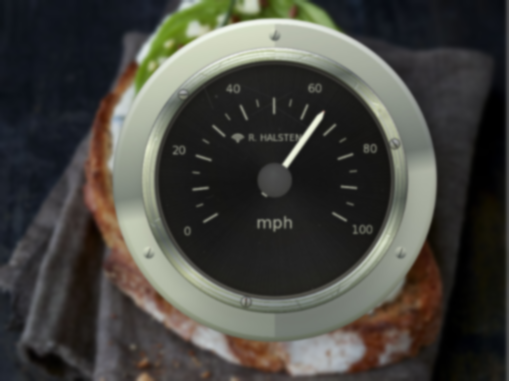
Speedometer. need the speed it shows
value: 65 mph
